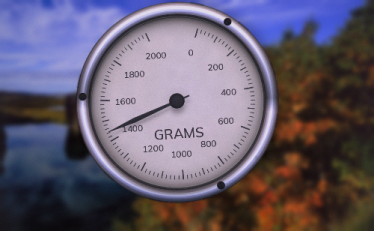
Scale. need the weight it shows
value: 1440 g
